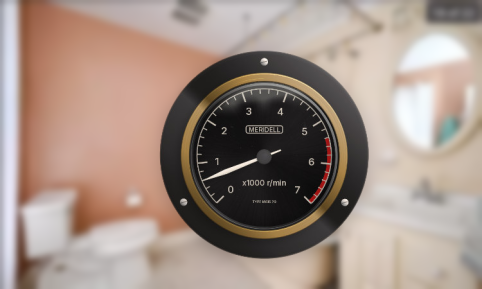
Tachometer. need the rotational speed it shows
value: 600 rpm
